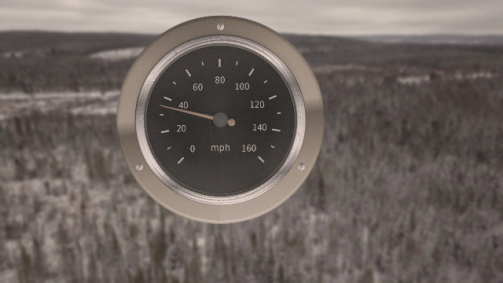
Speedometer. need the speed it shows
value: 35 mph
